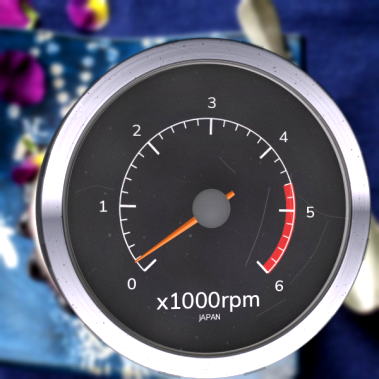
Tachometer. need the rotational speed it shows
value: 200 rpm
